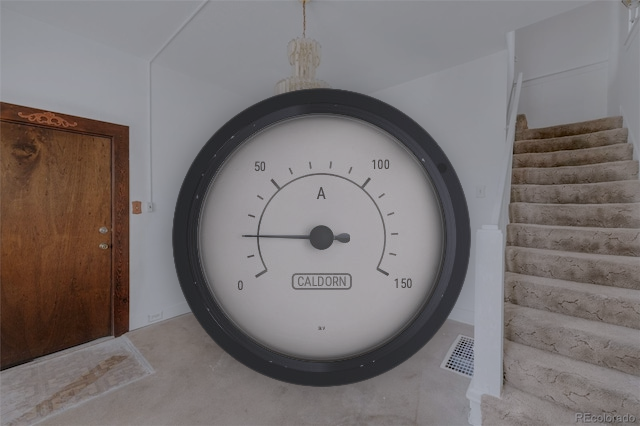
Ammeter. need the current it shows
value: 20 A
